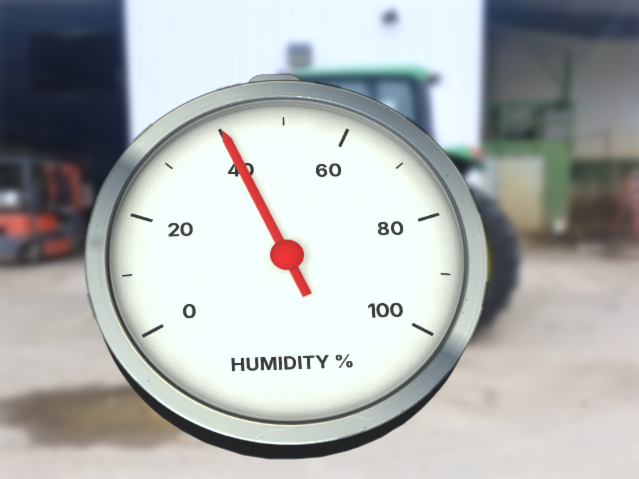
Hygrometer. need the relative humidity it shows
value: 40 %
